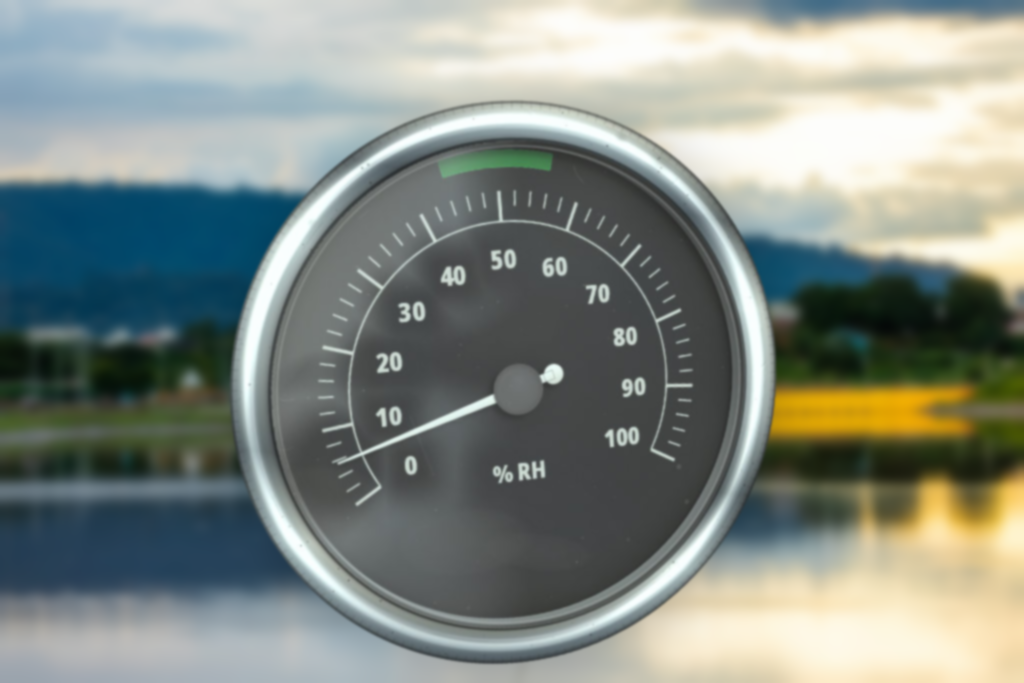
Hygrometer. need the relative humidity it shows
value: 6 %
